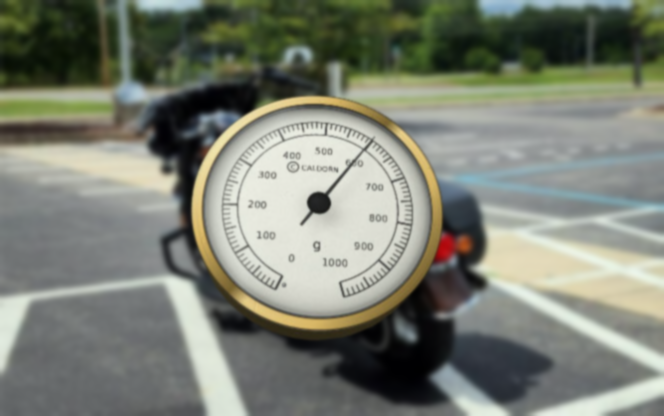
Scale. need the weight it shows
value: 600 g
